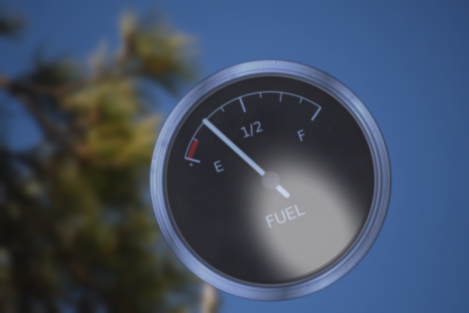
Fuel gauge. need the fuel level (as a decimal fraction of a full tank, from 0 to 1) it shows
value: 0.25
